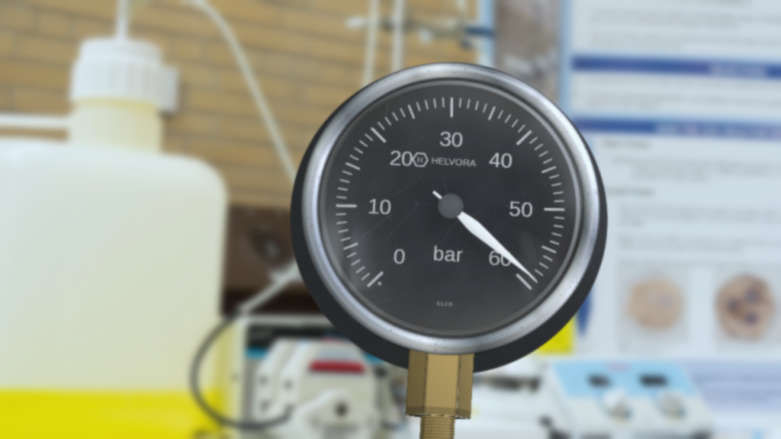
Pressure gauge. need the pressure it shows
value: 59 bar
